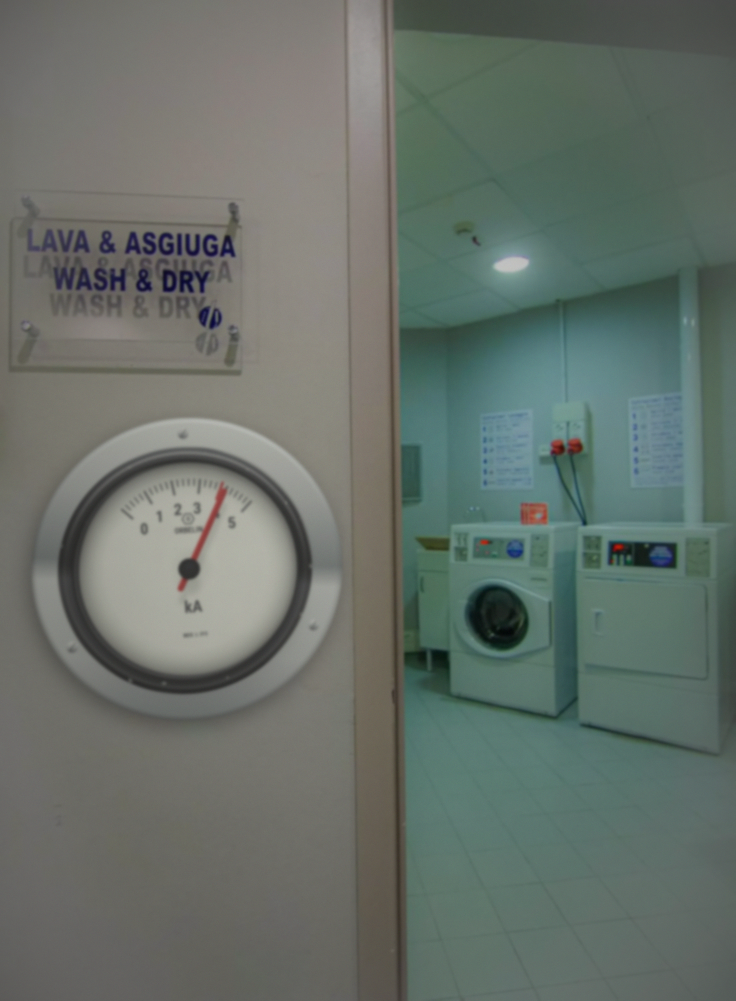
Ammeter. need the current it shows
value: 4 kA
